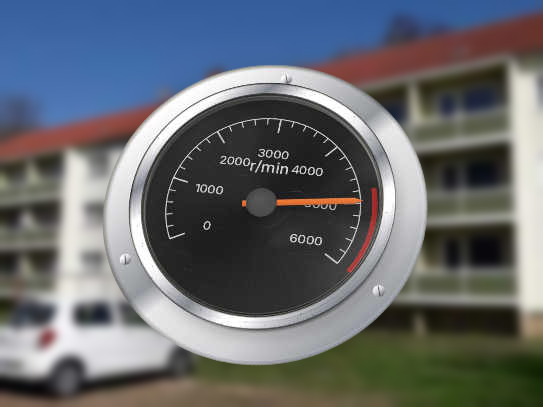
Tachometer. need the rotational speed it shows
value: 5000 rpm
